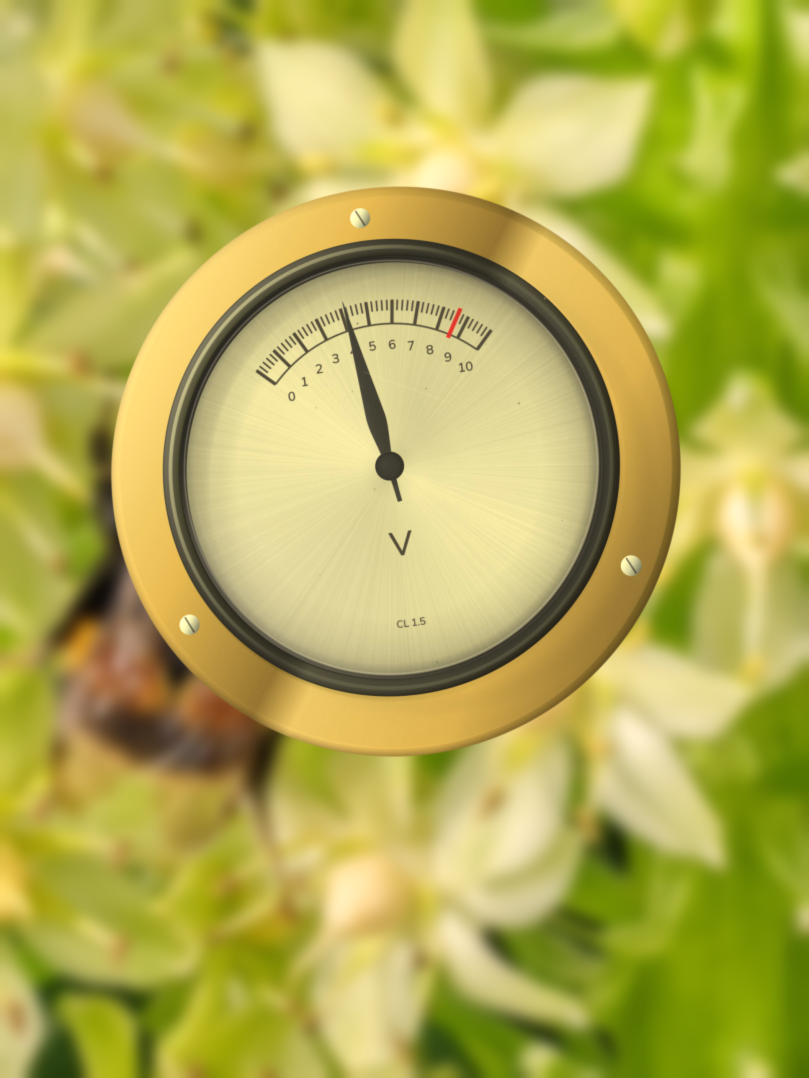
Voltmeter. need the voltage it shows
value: 4.2 V
